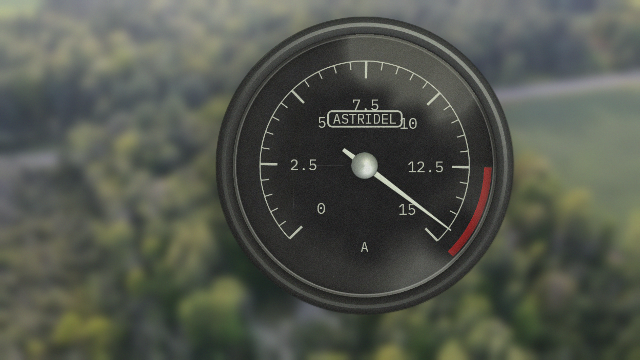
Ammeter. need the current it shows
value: 14.5 A
